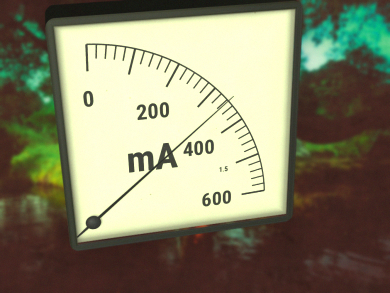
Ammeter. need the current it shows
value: 340 mA
